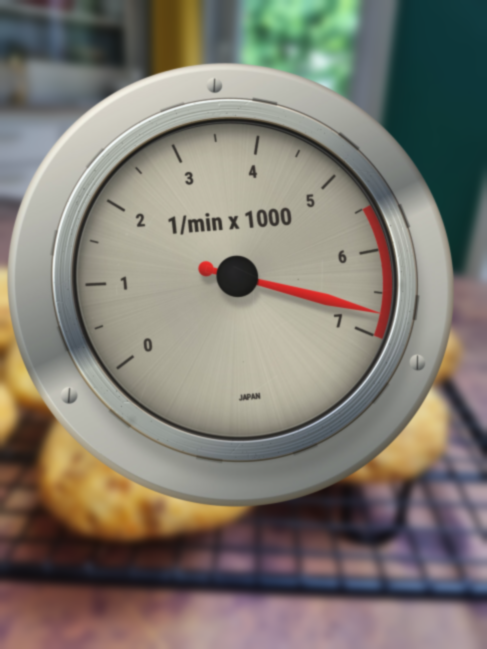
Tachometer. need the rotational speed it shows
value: 6750 rpm
